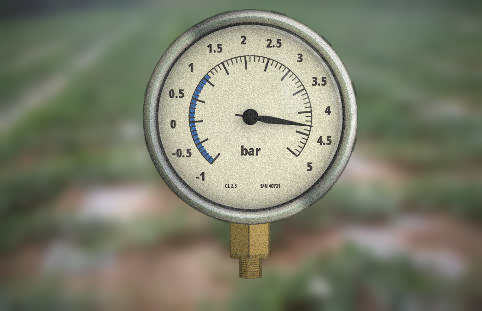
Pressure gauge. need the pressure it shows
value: 4.3 bar
